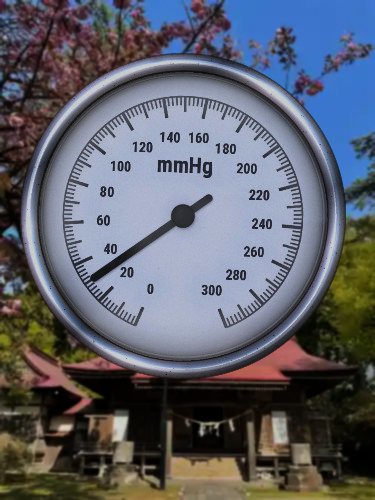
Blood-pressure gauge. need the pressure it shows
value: 30 mmHg
